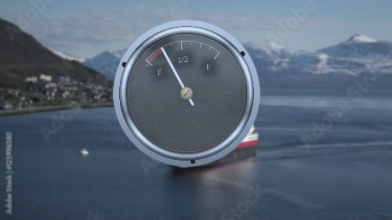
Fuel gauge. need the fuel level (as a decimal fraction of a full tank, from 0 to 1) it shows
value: 0.25
